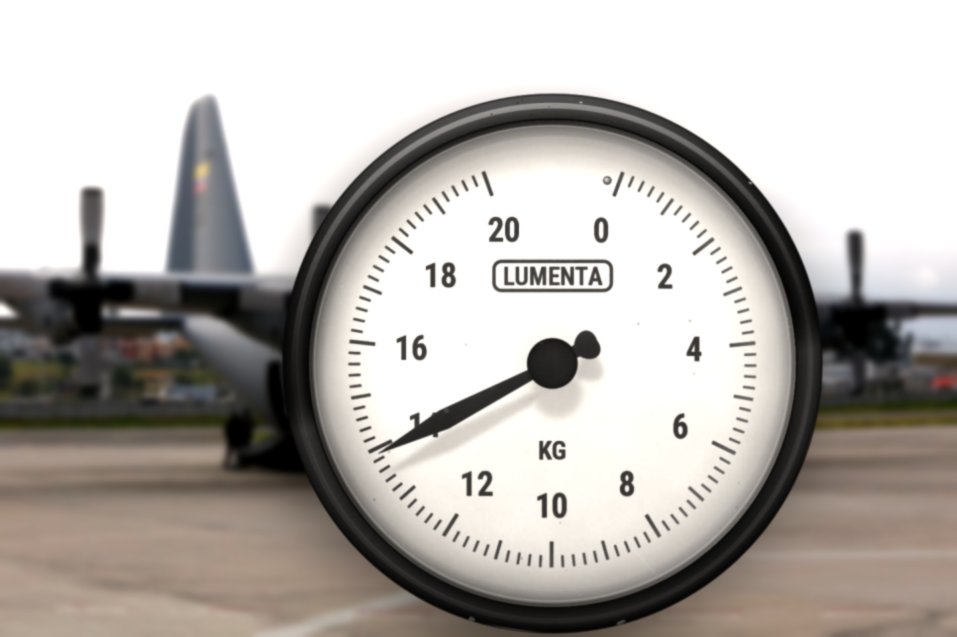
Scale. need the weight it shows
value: 13.9 kg
